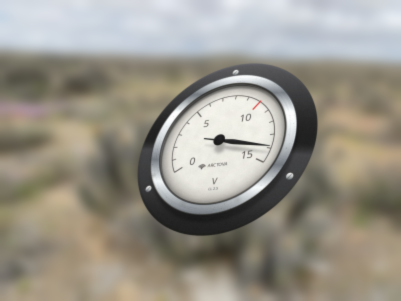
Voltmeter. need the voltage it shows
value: 14 V
